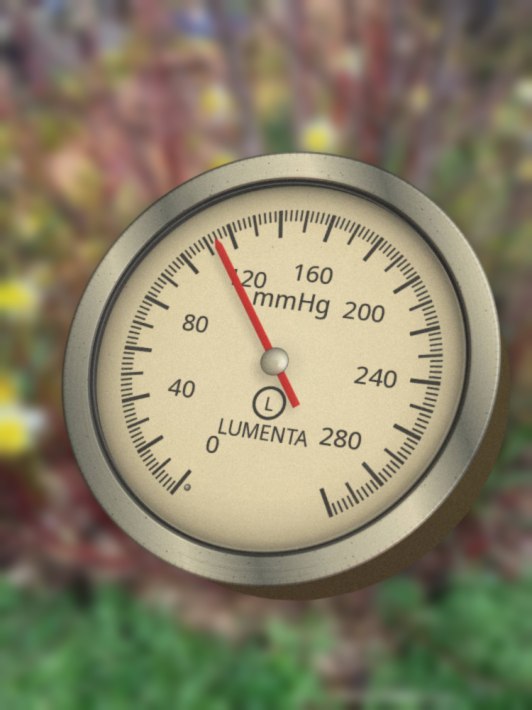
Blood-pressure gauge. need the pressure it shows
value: 114 mmHg
